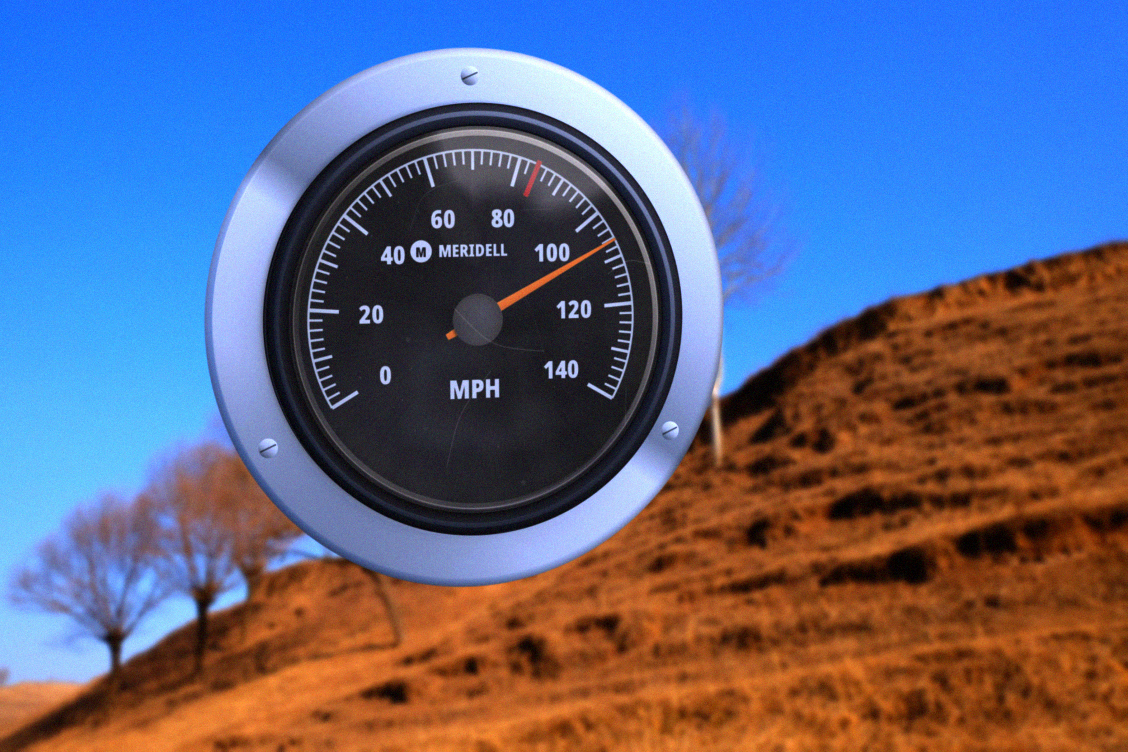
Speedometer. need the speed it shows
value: 106 mph
